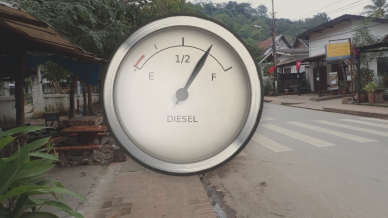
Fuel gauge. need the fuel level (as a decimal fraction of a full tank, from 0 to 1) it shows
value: 0.75
